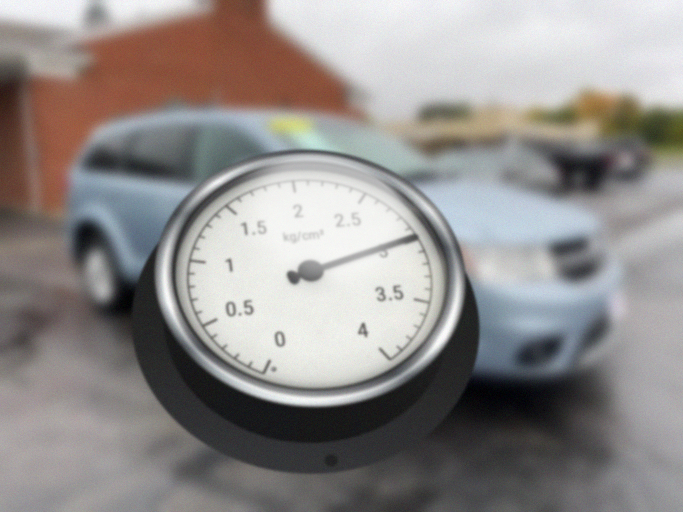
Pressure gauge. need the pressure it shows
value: 3 kg/cm²
